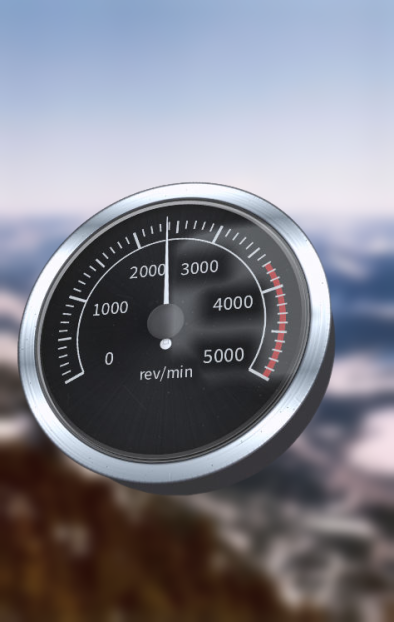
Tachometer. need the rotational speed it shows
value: 2400 rpm
